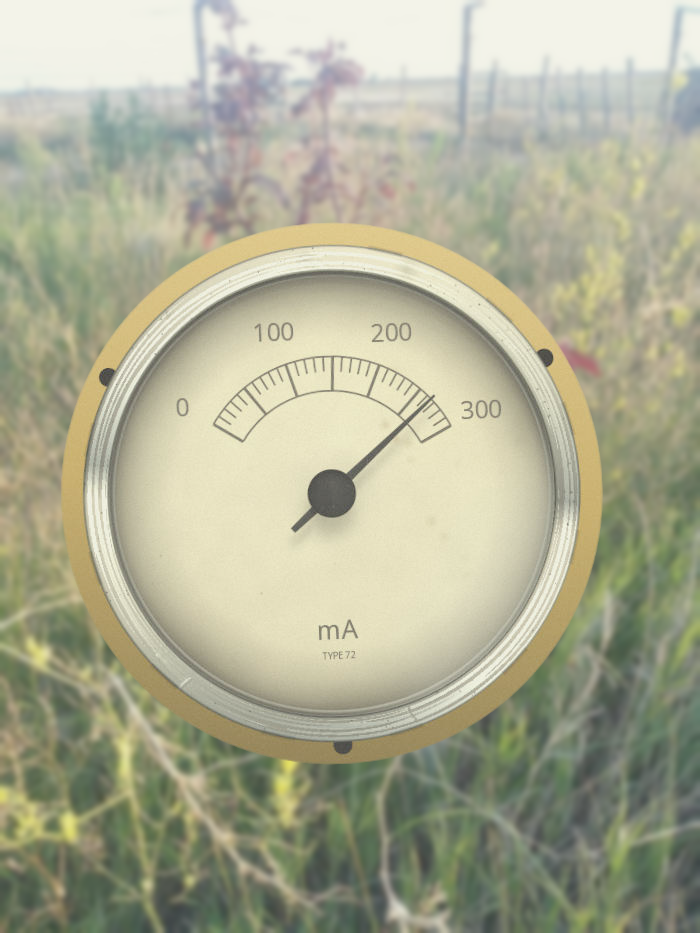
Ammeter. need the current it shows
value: 265 mA
